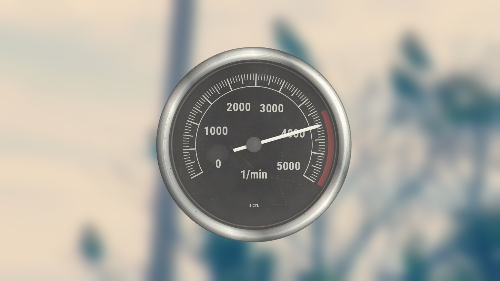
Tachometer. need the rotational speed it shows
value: 4000 rpm
